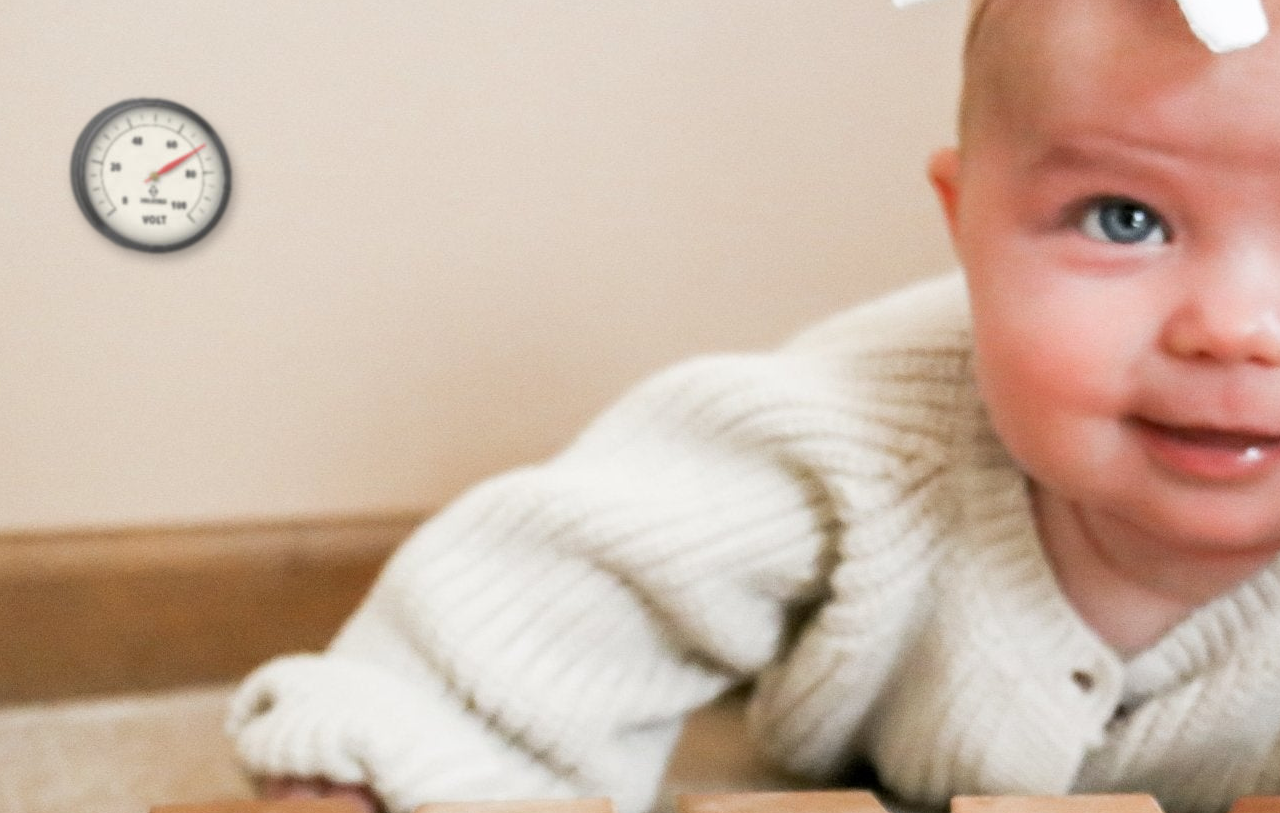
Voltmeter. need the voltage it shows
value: 70 V
